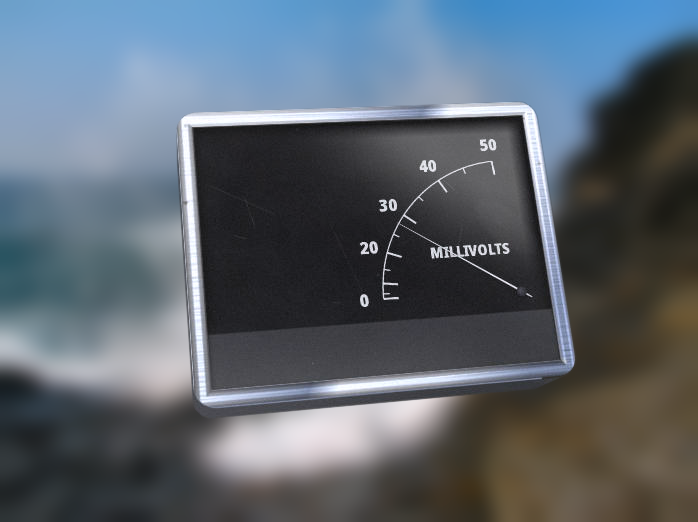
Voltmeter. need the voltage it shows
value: 27.5 mV
